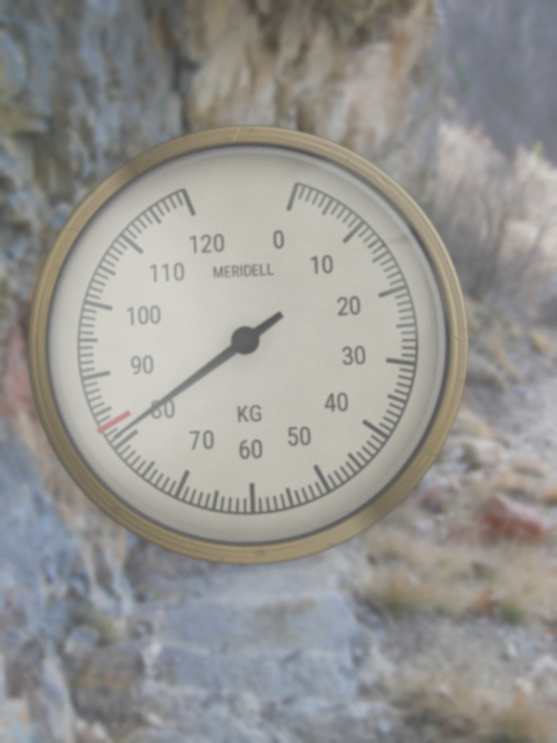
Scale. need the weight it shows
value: 81 kg
